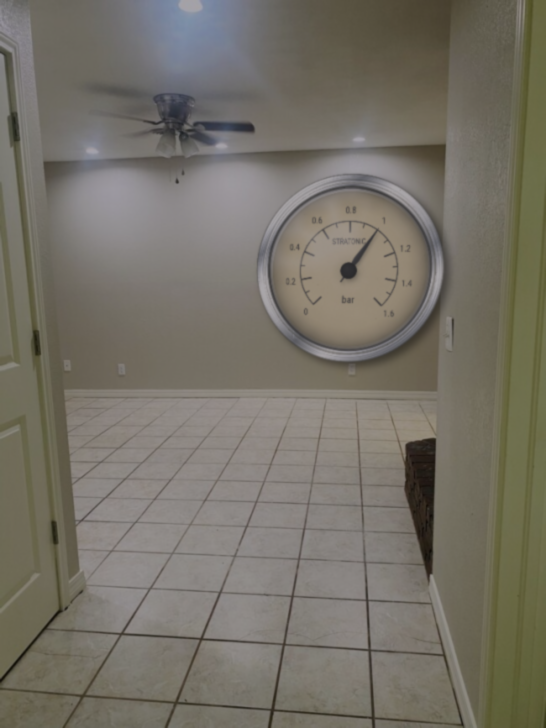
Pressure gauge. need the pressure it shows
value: 1 bar
